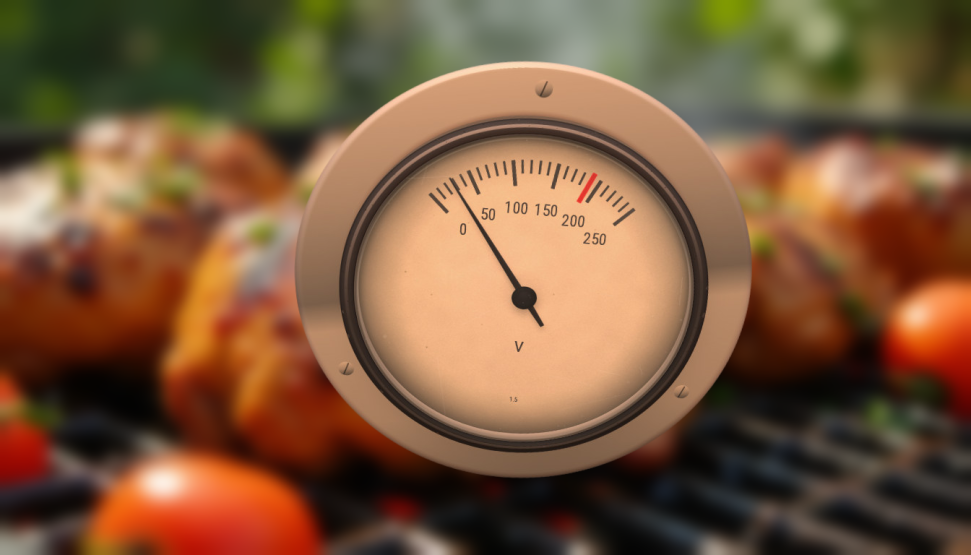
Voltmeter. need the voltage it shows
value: 30 V
